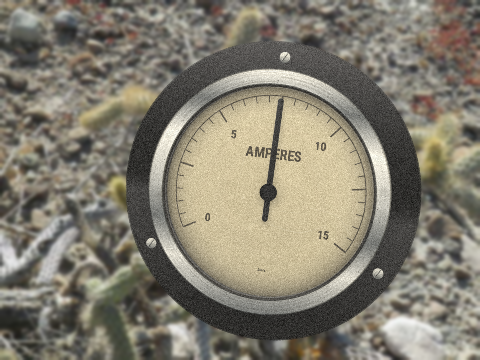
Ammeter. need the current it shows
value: 7.5 A
